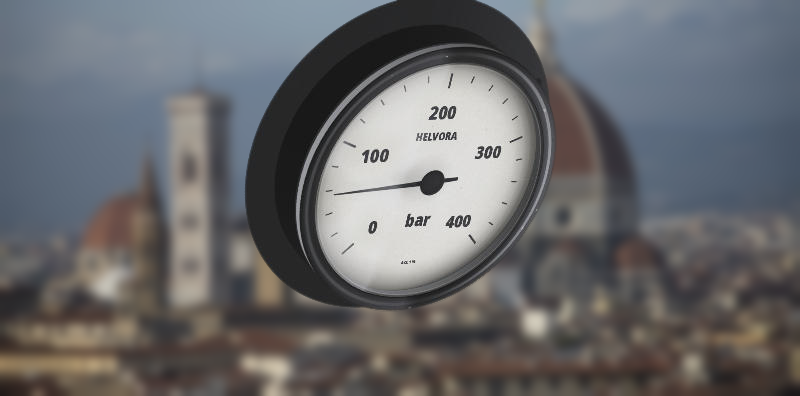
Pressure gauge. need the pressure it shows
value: 60 bar
